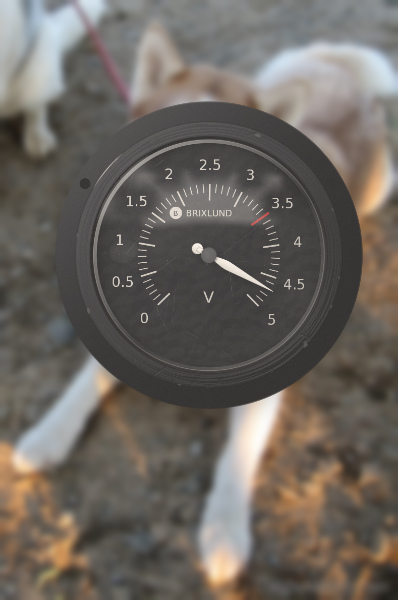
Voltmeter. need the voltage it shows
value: 4.7 V
